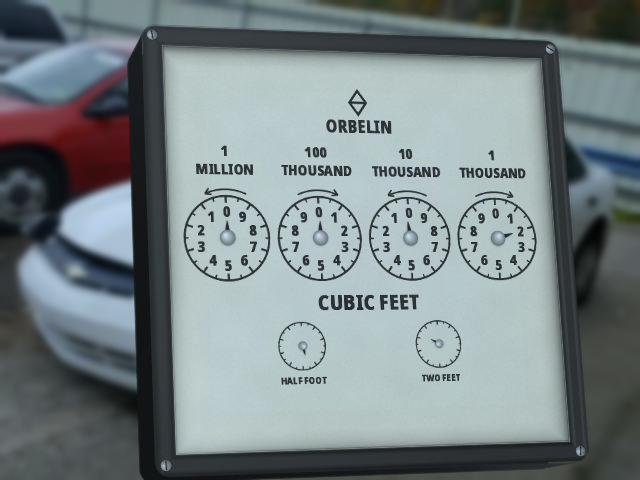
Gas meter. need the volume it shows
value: 200 ft³
